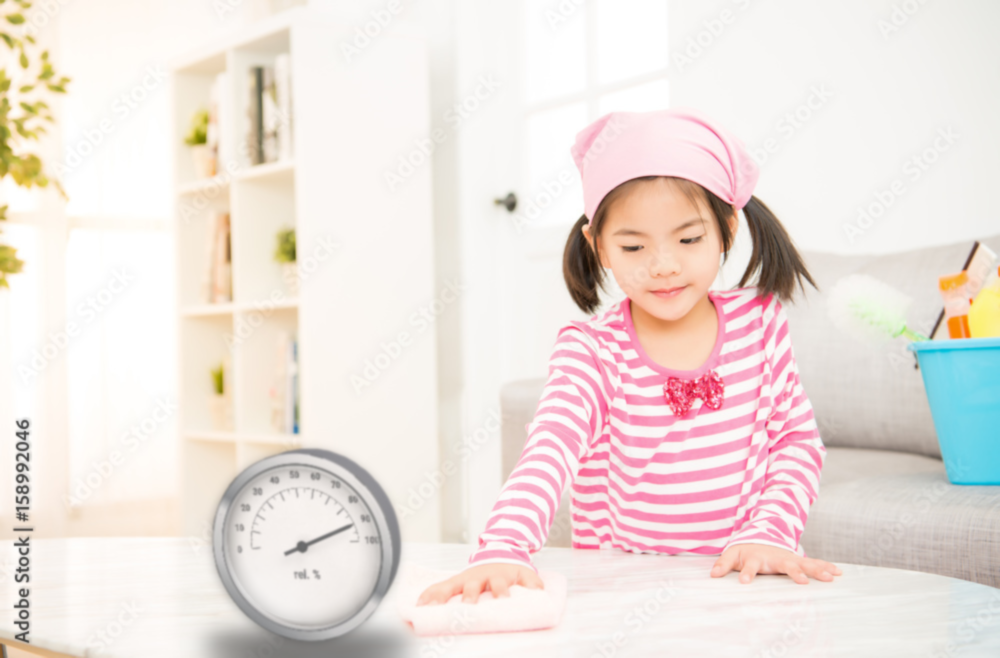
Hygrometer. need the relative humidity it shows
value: 90 %
